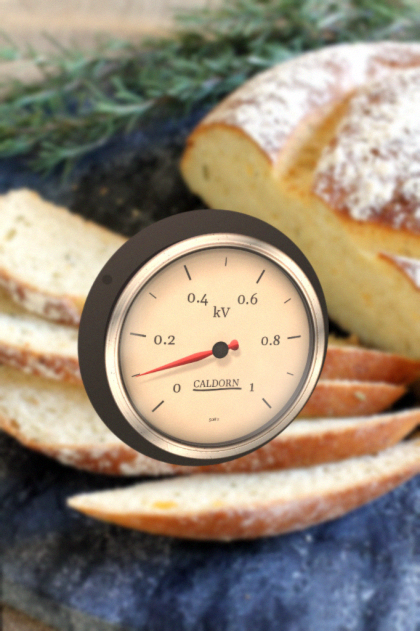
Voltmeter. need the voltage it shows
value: 0.1 kV
